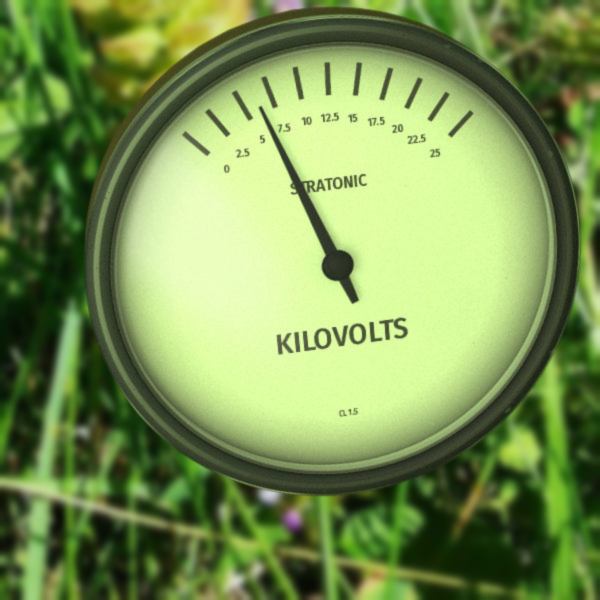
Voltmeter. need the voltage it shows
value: 6.25 kV
